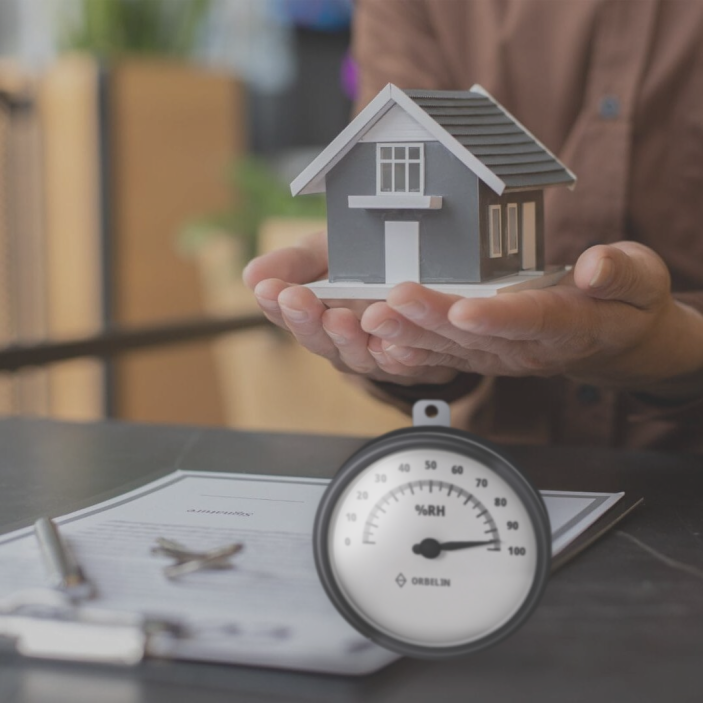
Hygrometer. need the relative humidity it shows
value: 95 %
